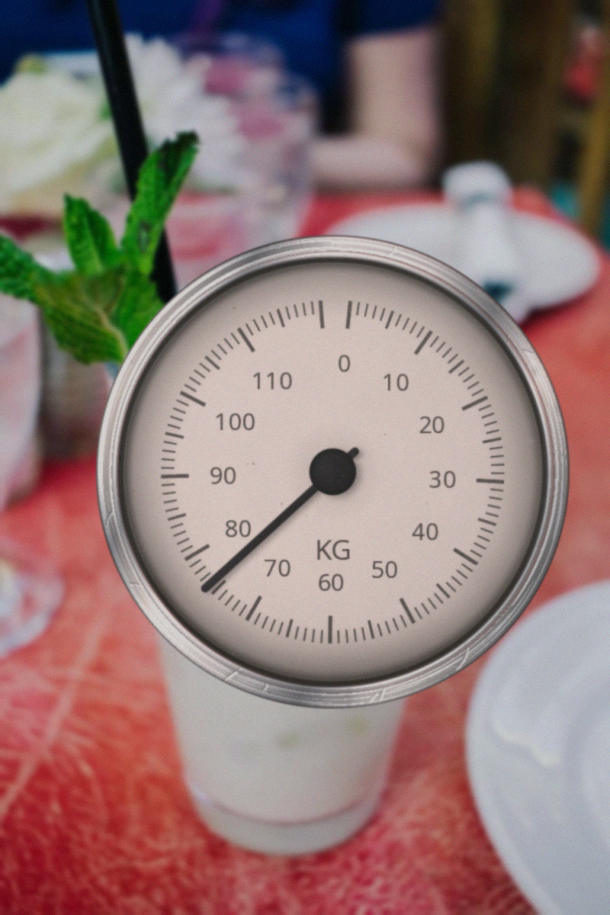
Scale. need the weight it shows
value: 76 kg
